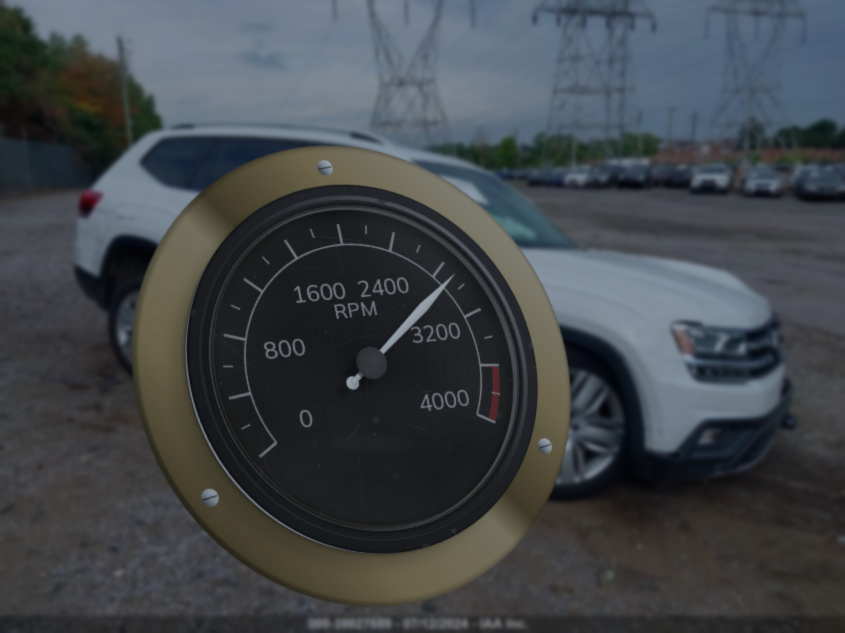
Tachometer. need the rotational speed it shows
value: 2900 rpm
